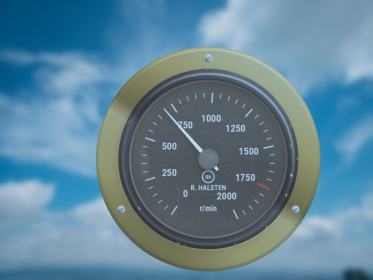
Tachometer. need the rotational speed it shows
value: 700 rpm
